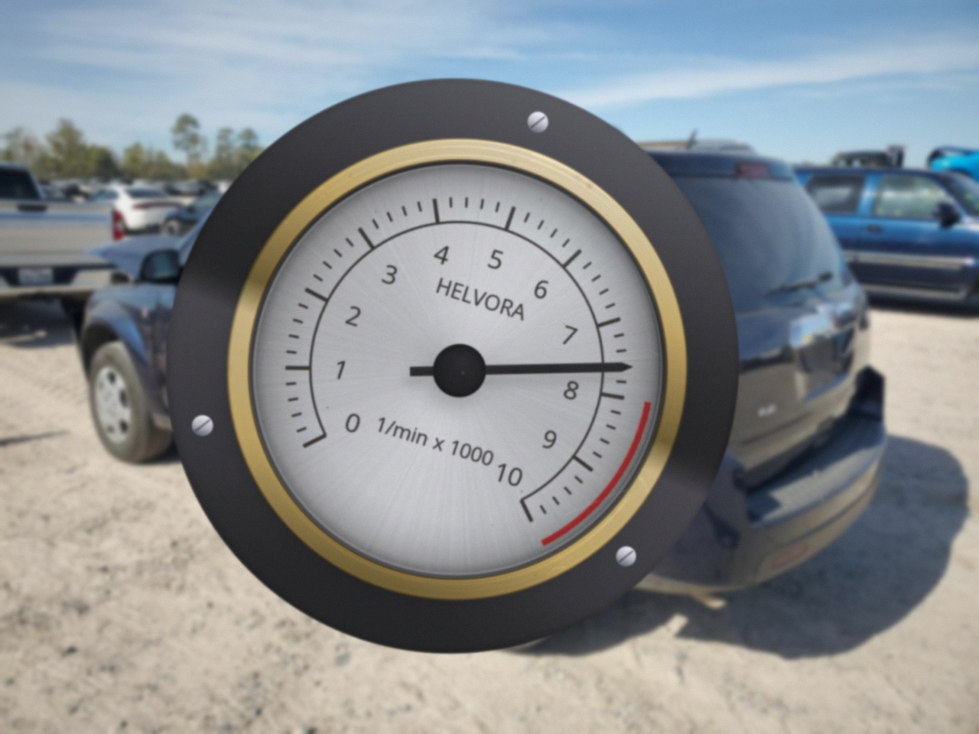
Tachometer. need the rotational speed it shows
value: 7600 rpm
